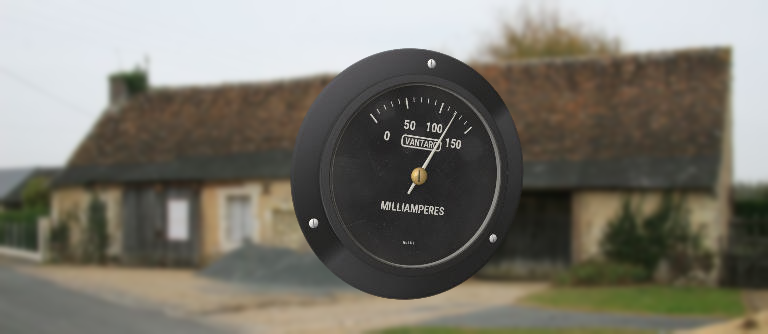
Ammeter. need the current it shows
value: 120 mA
